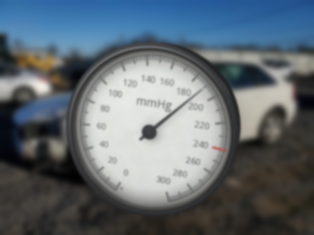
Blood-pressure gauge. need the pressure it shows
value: 190 mmHg
